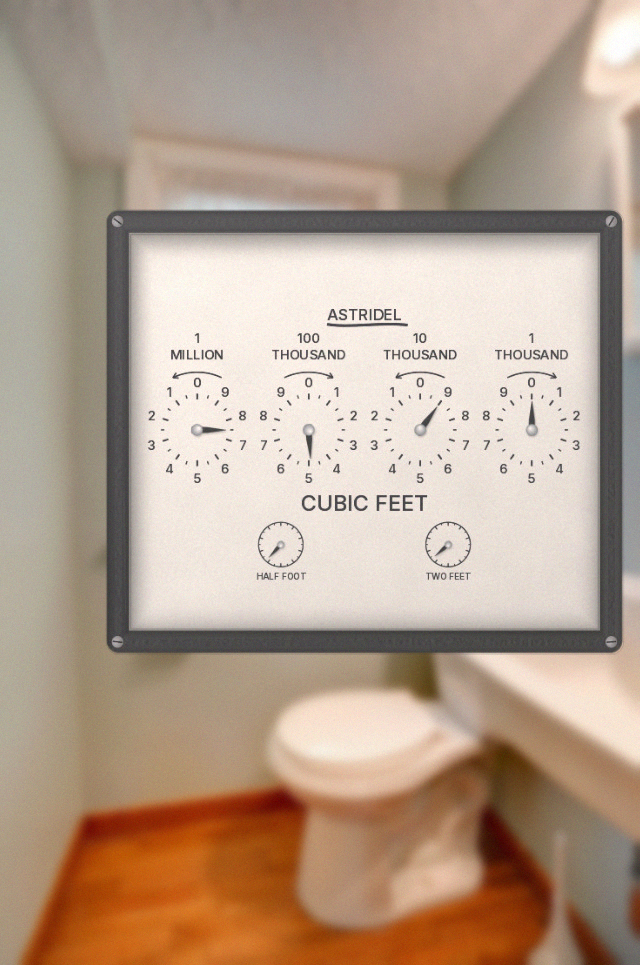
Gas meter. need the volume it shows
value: 749000 ft³
